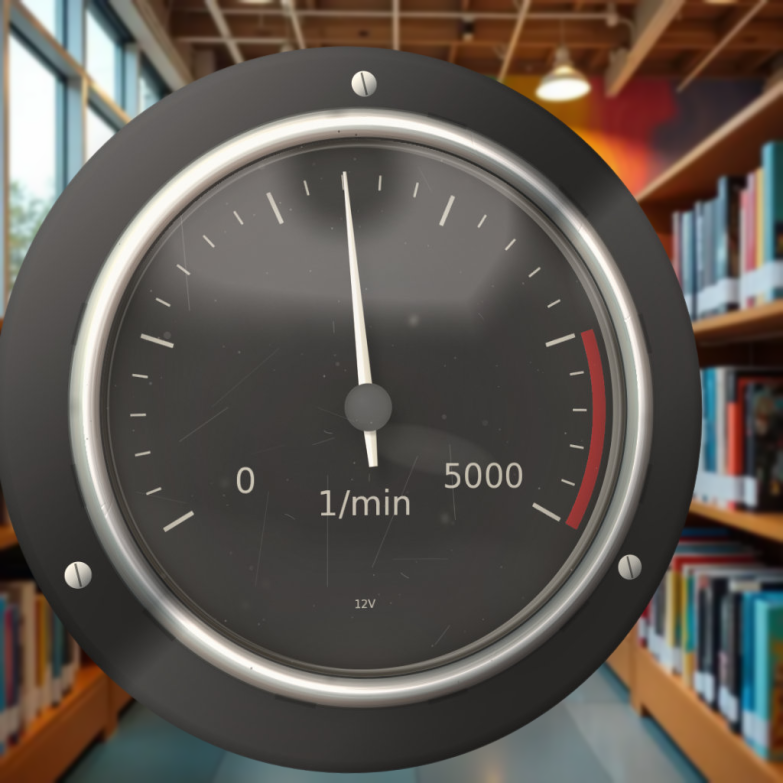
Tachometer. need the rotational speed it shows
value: 2400 rpm
